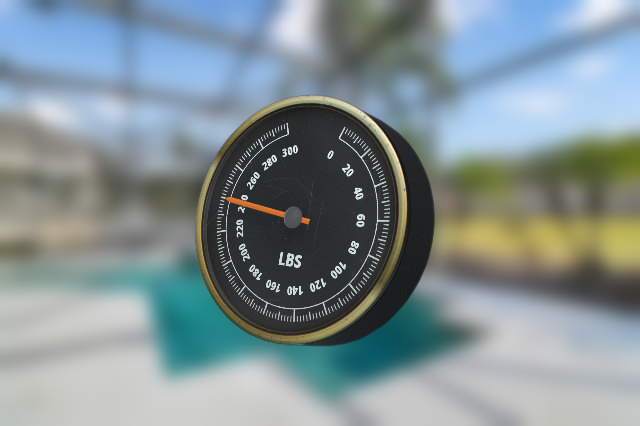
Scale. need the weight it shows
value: 240 lb
